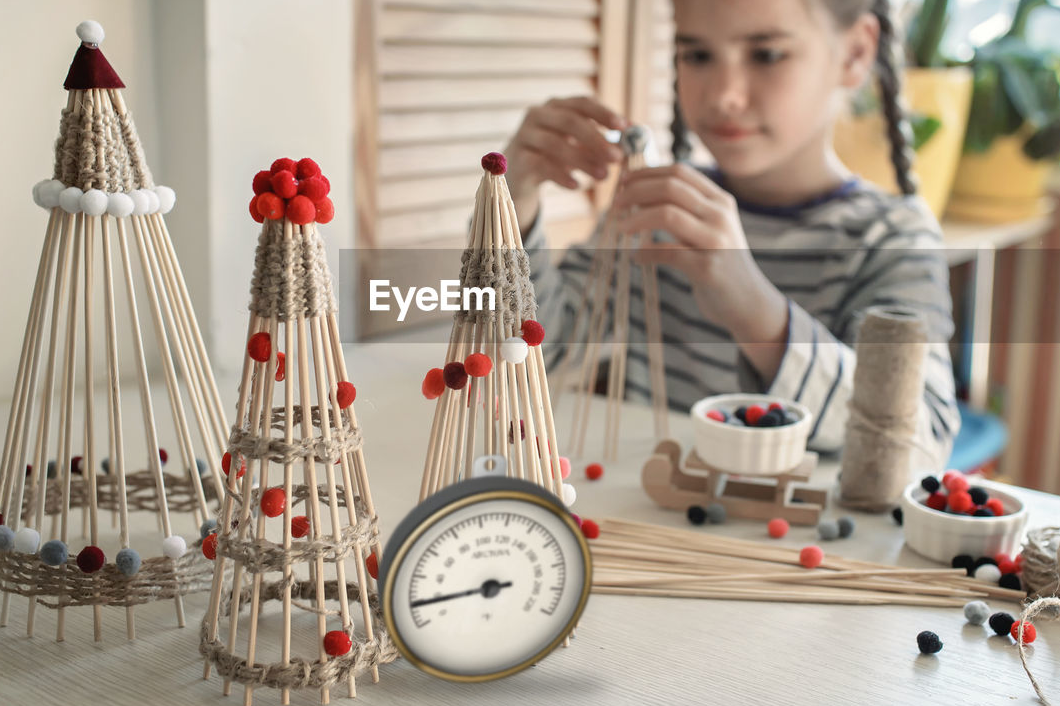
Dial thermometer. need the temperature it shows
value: 20 °F
